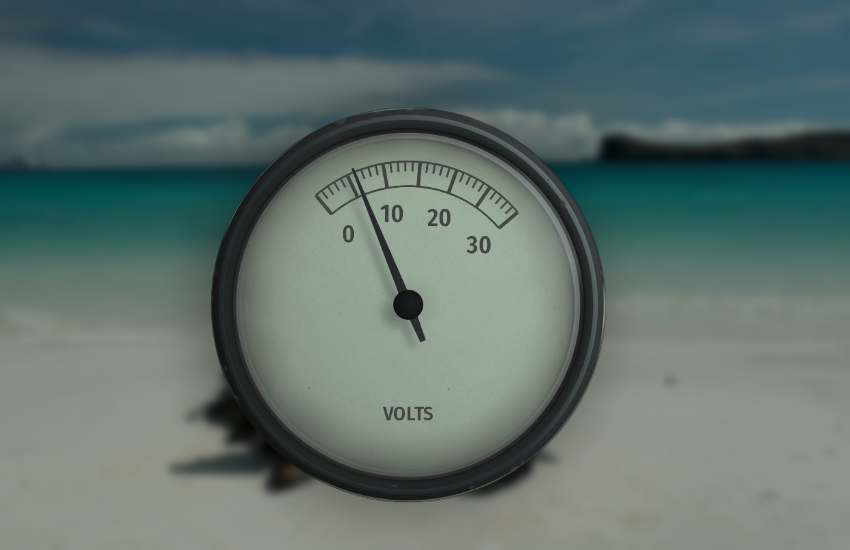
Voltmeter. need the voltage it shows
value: 6 V
